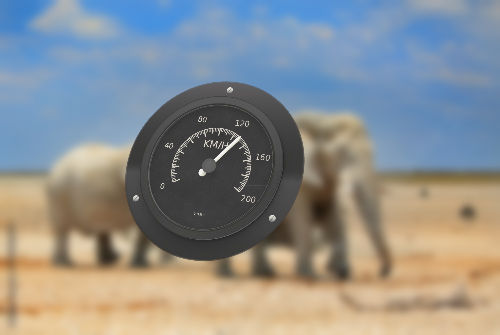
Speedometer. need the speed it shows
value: 130 km/h
